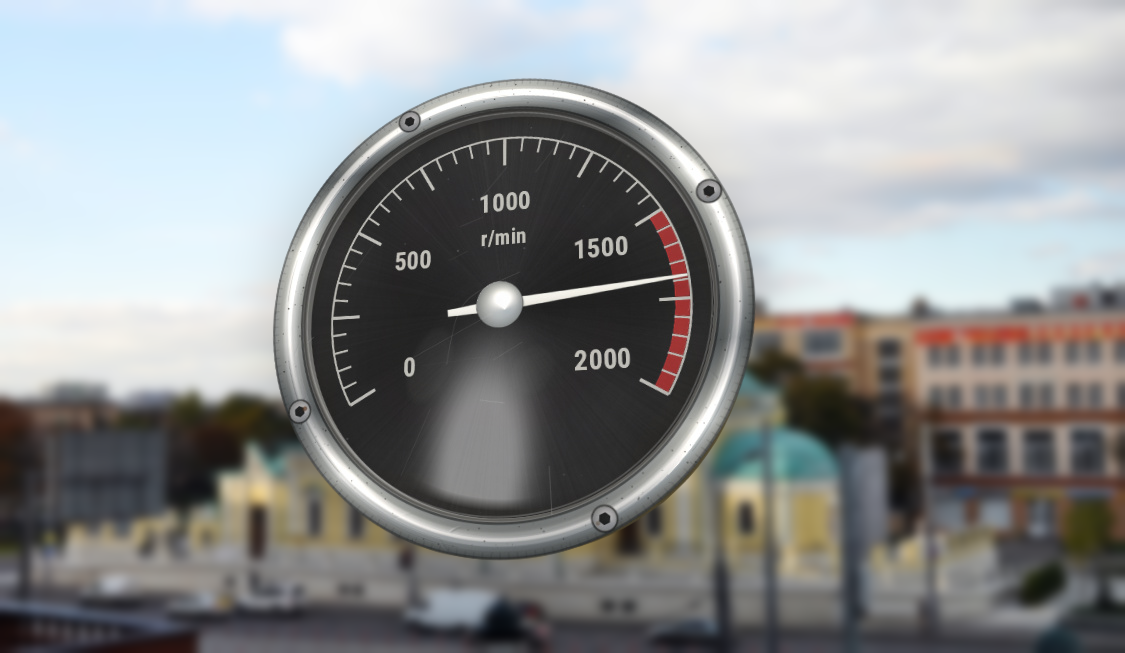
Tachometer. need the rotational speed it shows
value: 1700 rpm
